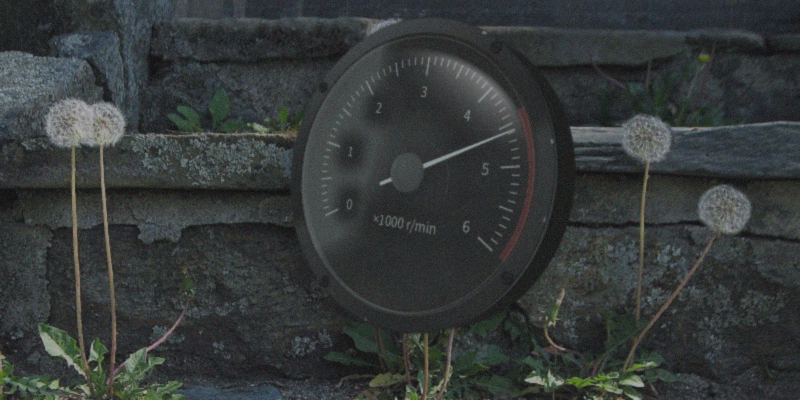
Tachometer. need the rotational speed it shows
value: 4600 rpm
